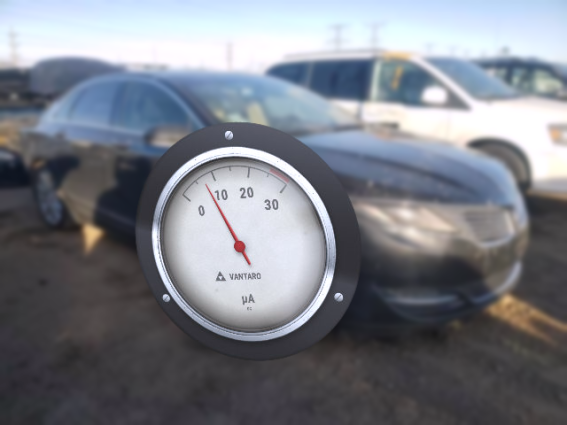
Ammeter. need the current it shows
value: 7.5 µA
